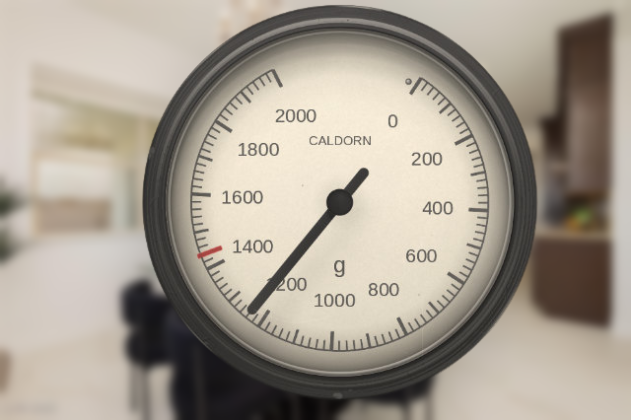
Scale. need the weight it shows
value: 1240 g
